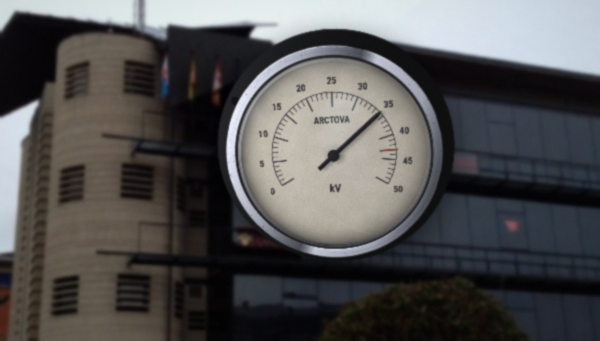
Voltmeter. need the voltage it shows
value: 35 kV
